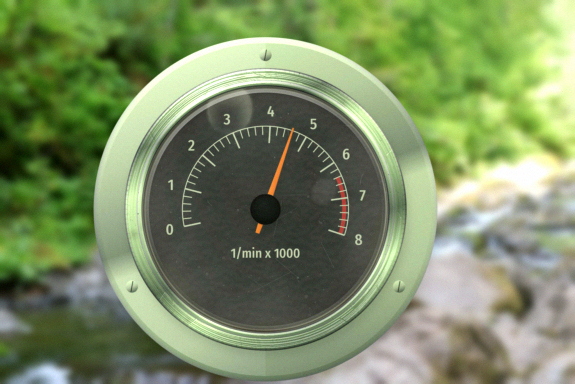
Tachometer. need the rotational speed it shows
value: 4600 rpm
